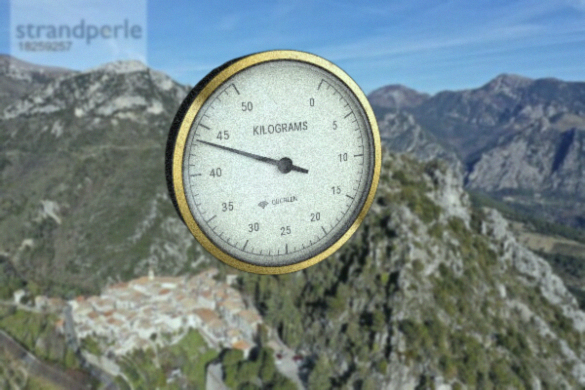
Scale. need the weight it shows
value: 43.5 kg
